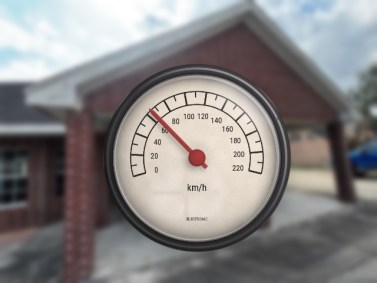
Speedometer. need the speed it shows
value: 65 km/h
